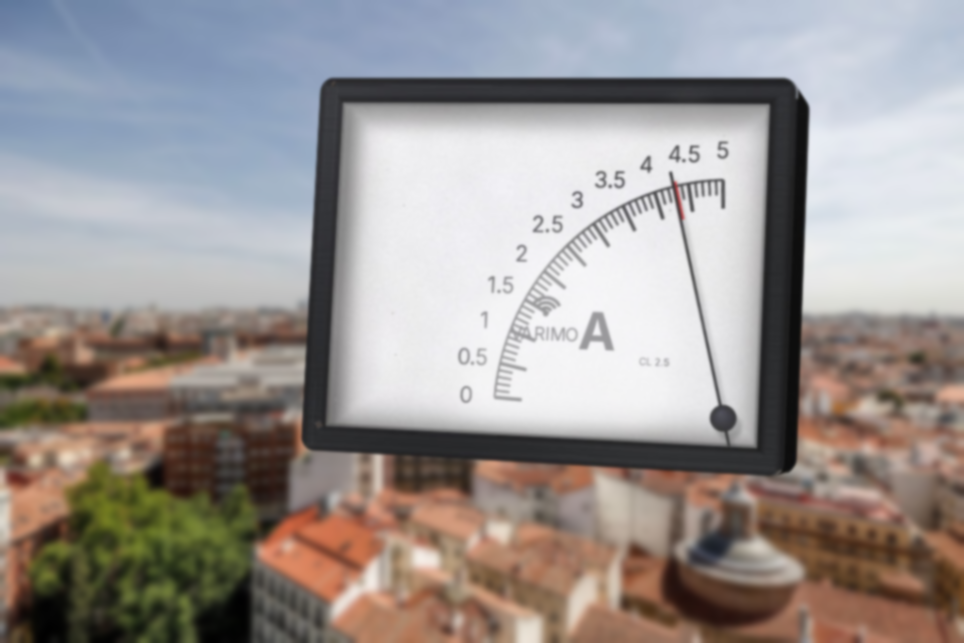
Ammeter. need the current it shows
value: 4.3 A
